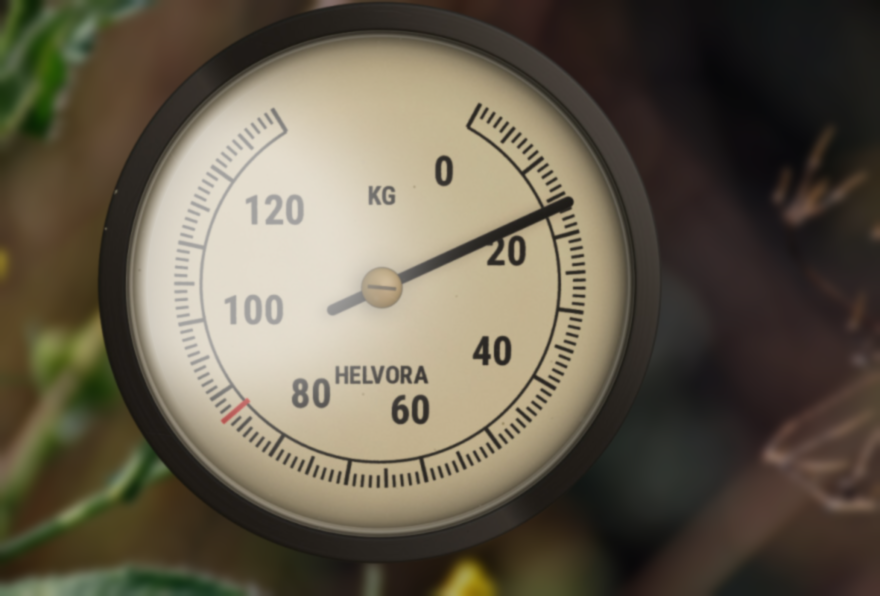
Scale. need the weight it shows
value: 16 kg
